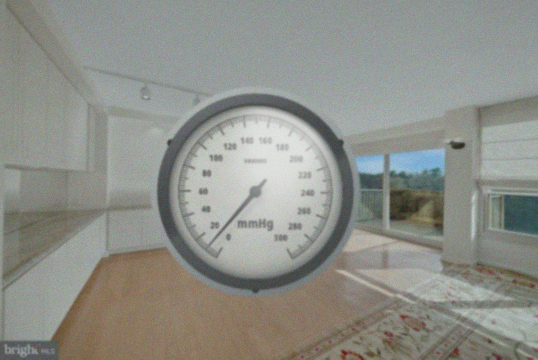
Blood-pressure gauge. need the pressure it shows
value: 10 mmHg
